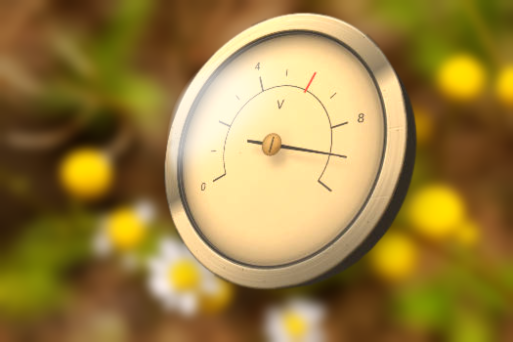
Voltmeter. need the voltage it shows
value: 9 V
